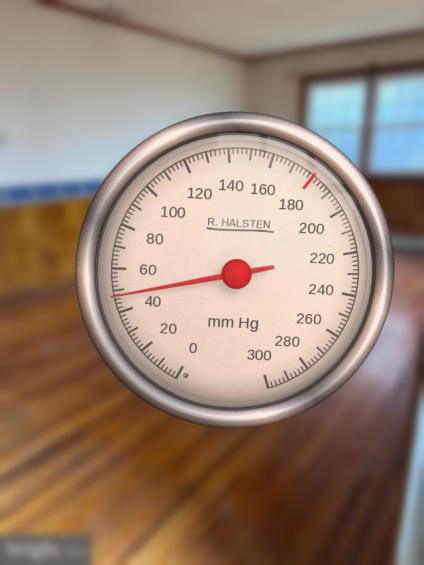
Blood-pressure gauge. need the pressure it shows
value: 48 mmHg
